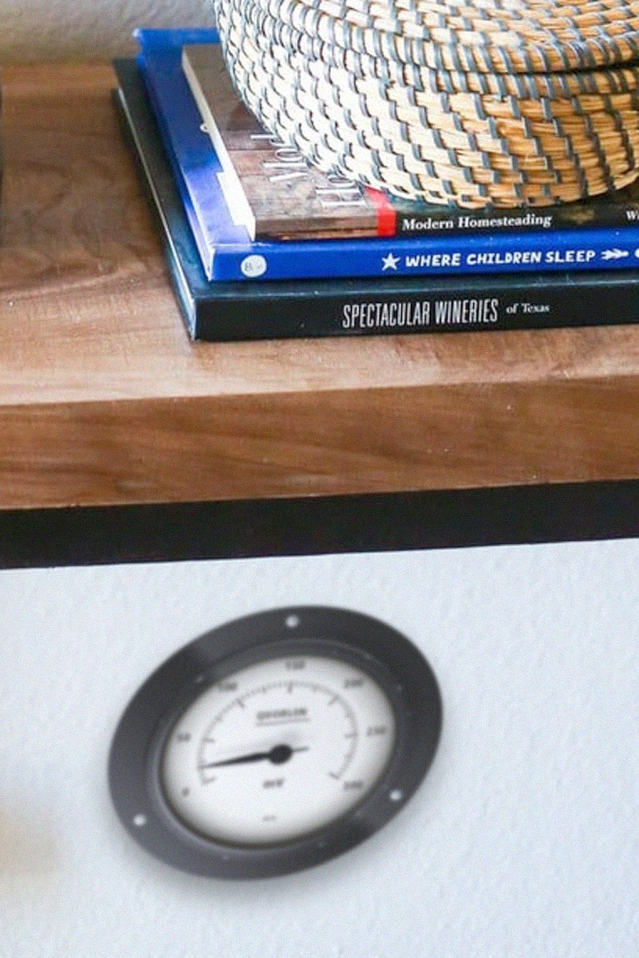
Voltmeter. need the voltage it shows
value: 25 mV
